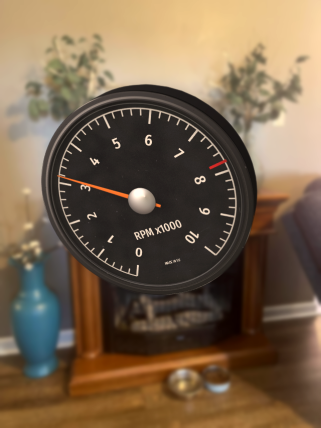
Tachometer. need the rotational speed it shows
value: 3200 rpm
